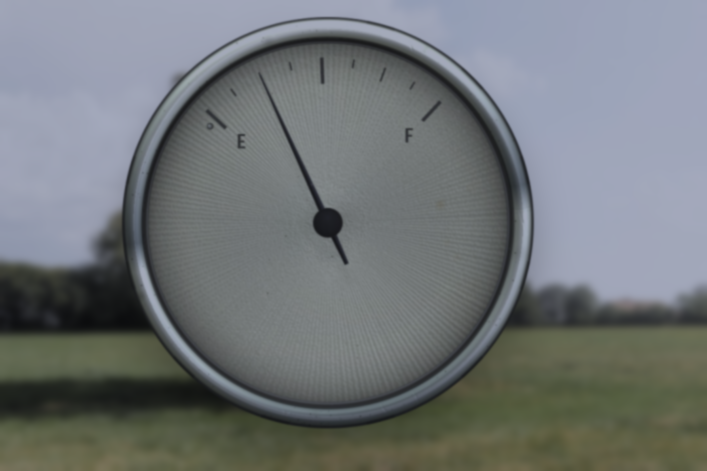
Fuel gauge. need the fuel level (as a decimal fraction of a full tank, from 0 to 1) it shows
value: 0.25
